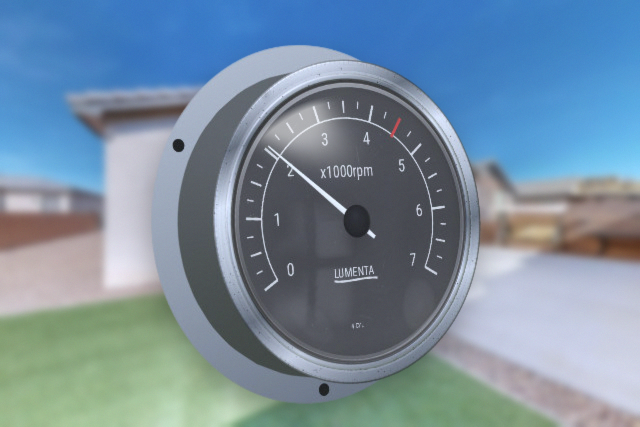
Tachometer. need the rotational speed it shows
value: 2000 rpm
